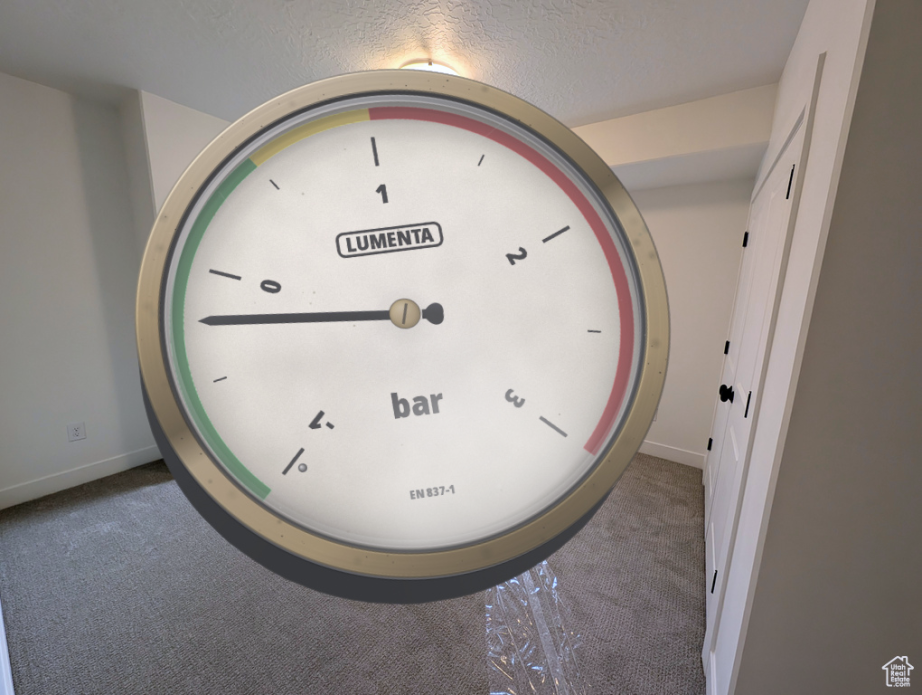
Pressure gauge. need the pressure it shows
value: -0.25 bar
